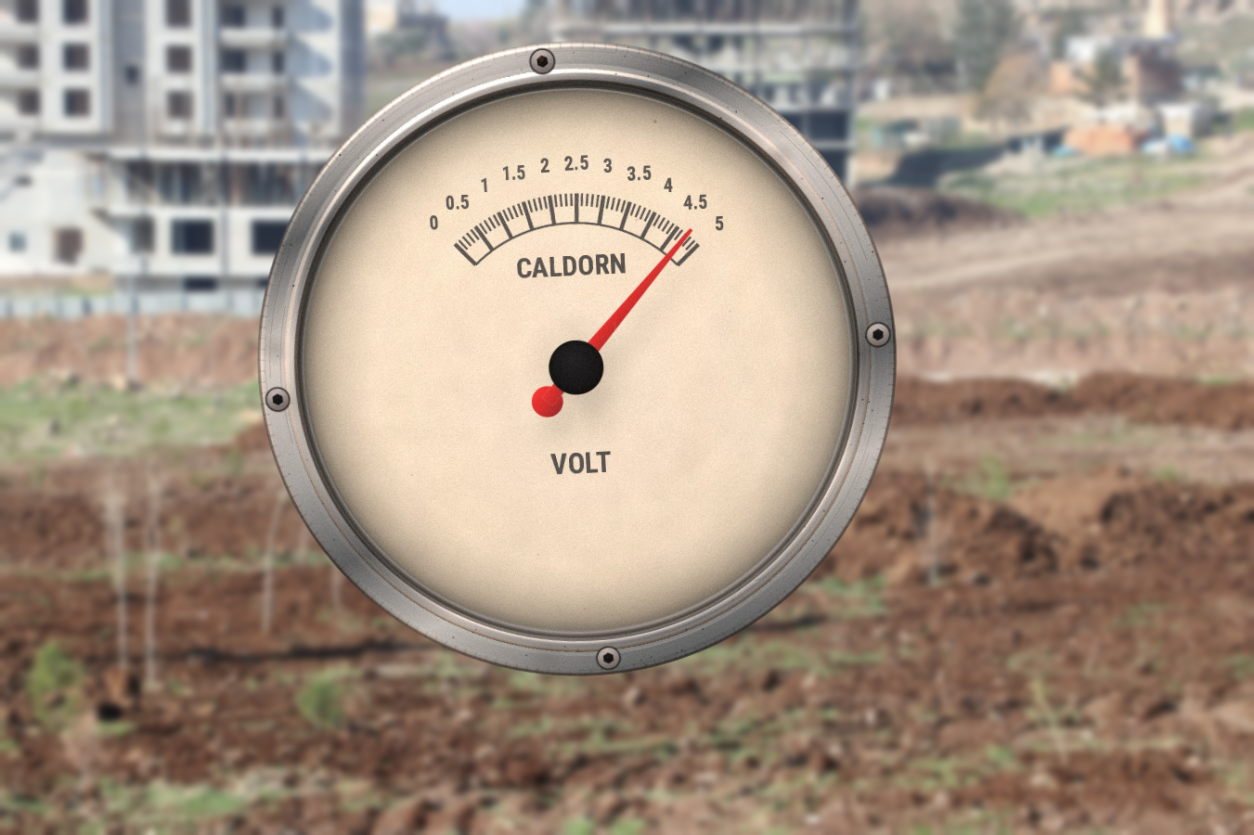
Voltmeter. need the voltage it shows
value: 4.7 V
